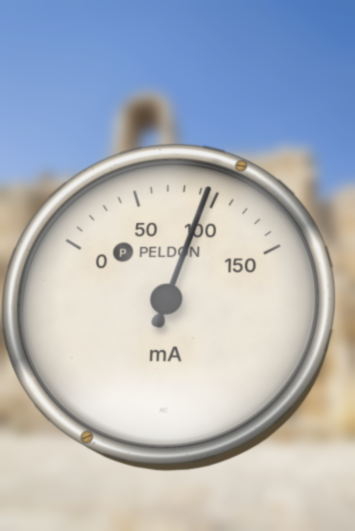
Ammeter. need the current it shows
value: 95 mA
